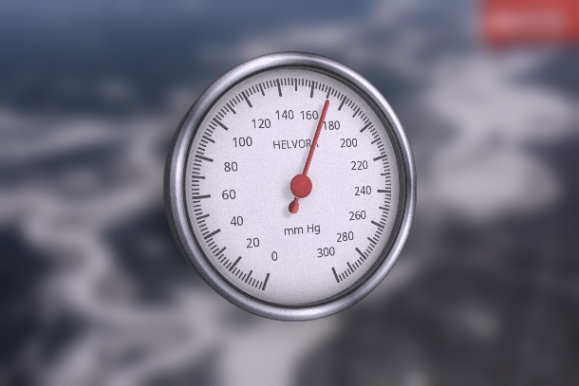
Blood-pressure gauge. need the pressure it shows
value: 170 mmHg
